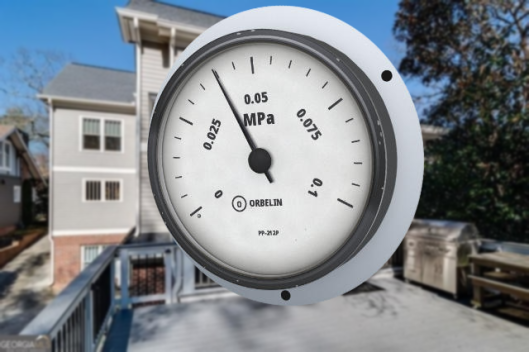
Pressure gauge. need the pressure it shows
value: 0.04 MPa
